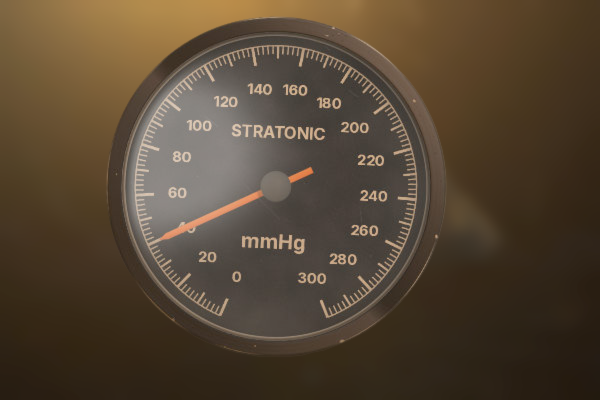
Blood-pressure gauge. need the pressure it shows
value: 40 mmHg
